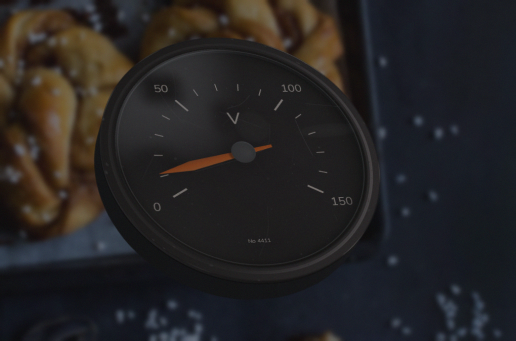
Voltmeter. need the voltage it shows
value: 10 V
